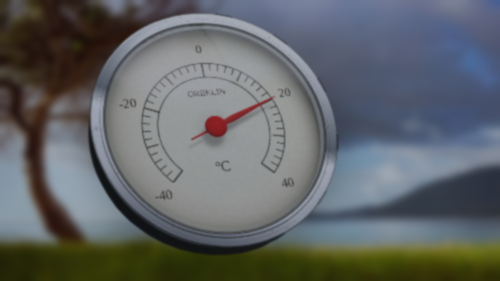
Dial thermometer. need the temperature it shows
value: 20 °C
